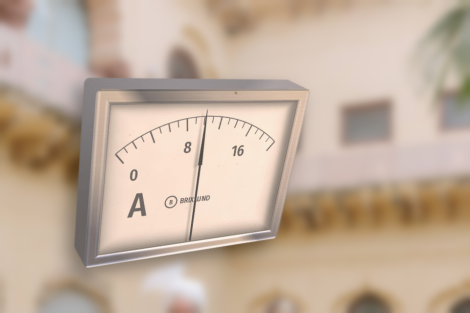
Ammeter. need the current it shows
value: 10 A
